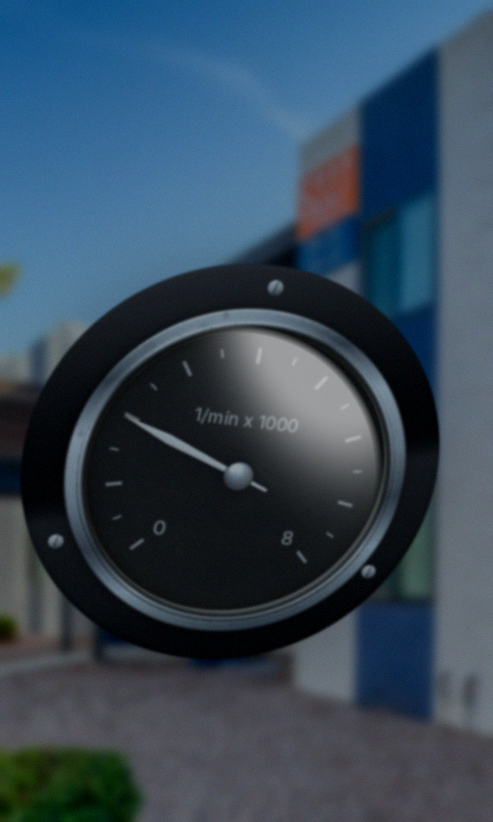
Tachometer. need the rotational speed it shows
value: 2000 rpm
